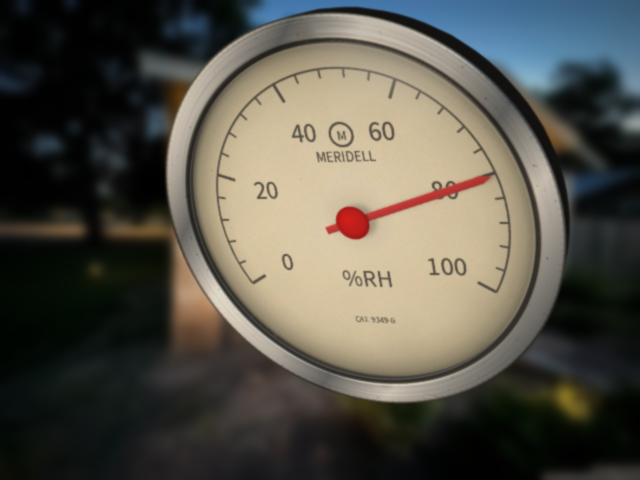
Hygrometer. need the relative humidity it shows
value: 80 %
